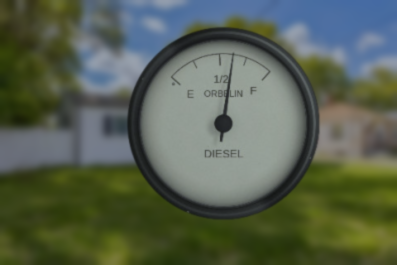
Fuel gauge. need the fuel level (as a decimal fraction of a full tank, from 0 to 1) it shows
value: 0.625
